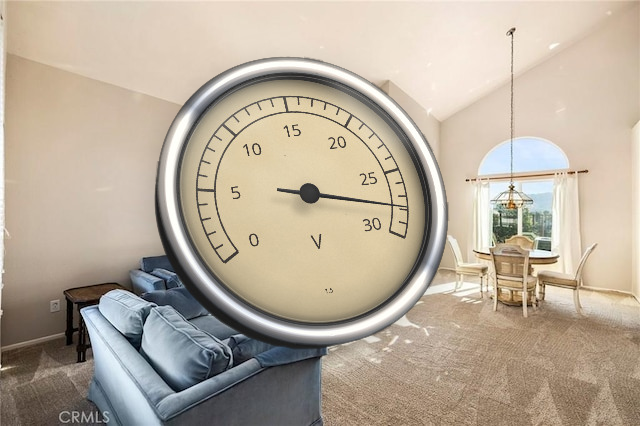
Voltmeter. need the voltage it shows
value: 28 V
